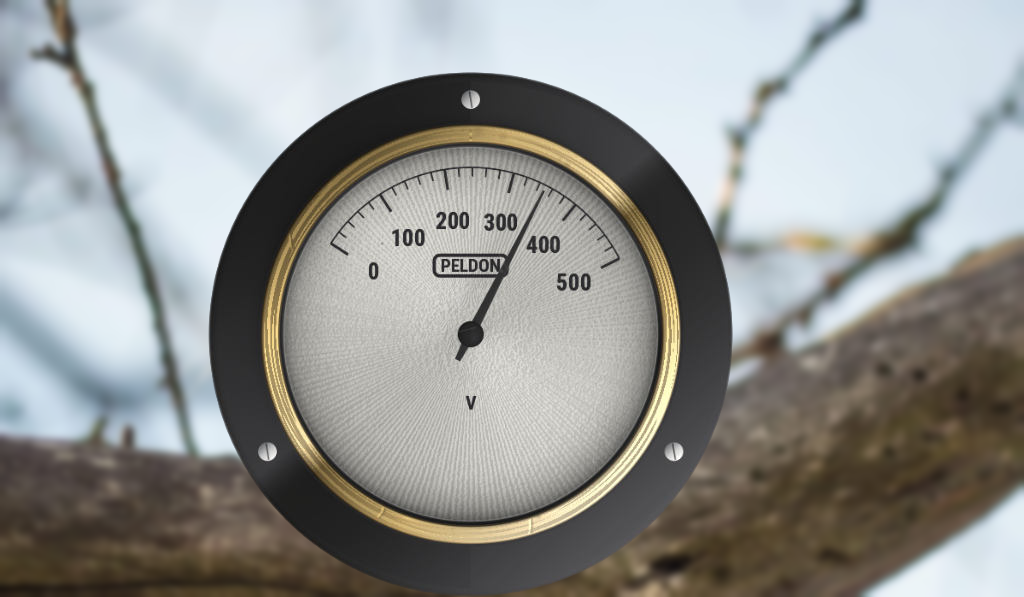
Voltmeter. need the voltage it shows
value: 350 V
